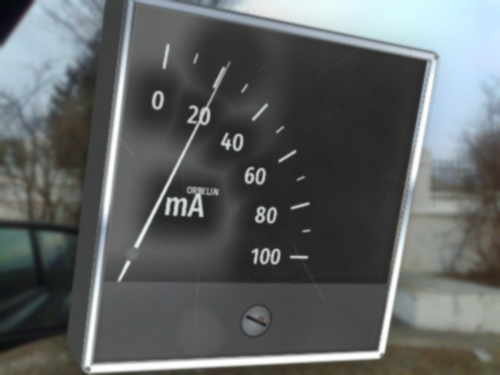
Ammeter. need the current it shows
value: 20 mA
